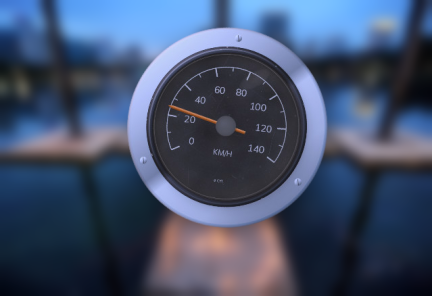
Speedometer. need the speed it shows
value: 25 km/h
